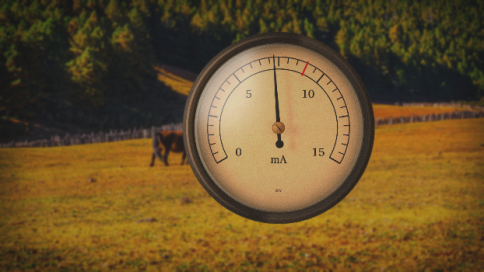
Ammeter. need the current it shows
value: 7.25 mA
